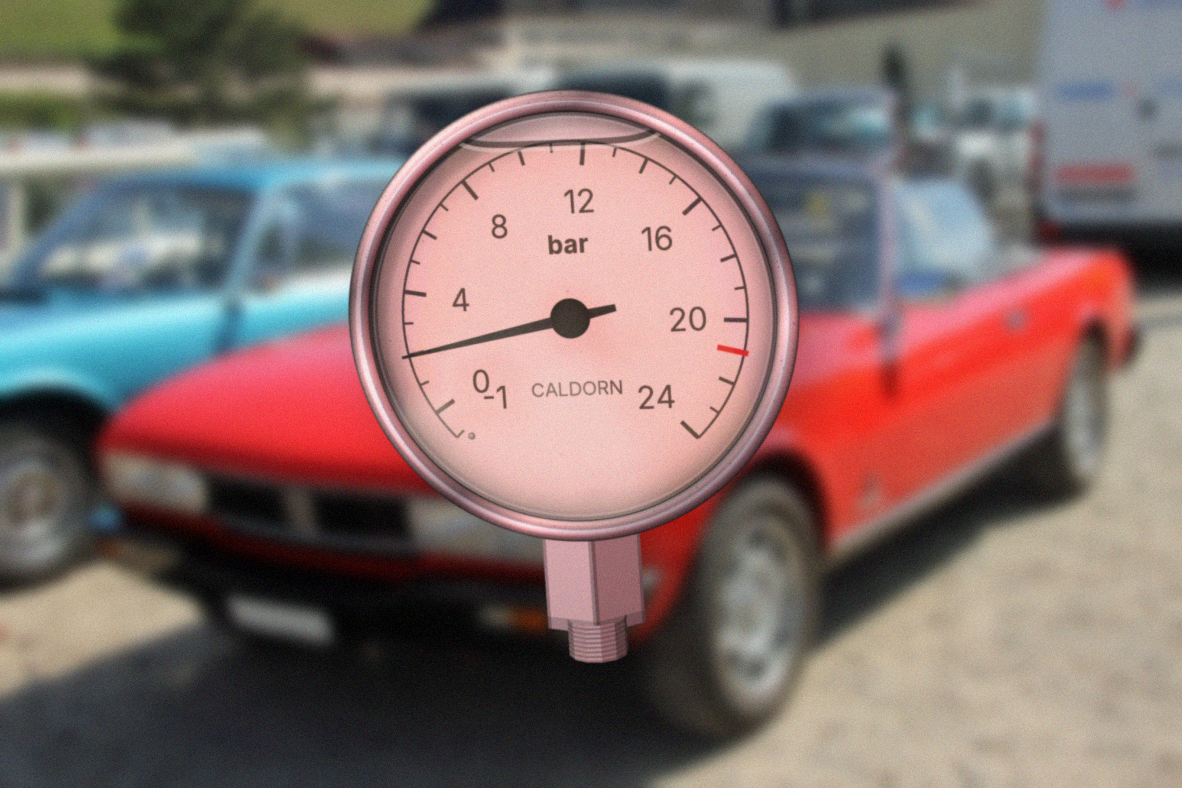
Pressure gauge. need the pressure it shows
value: 2 bar
